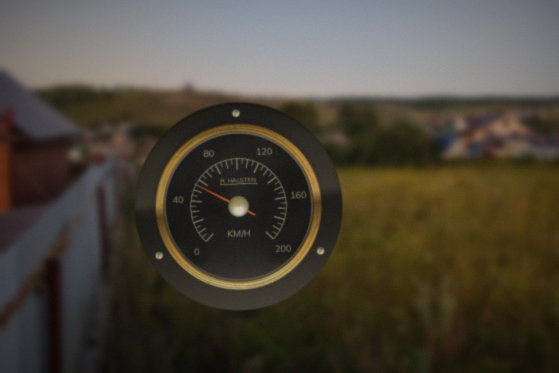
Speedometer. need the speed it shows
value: 55 km/h
